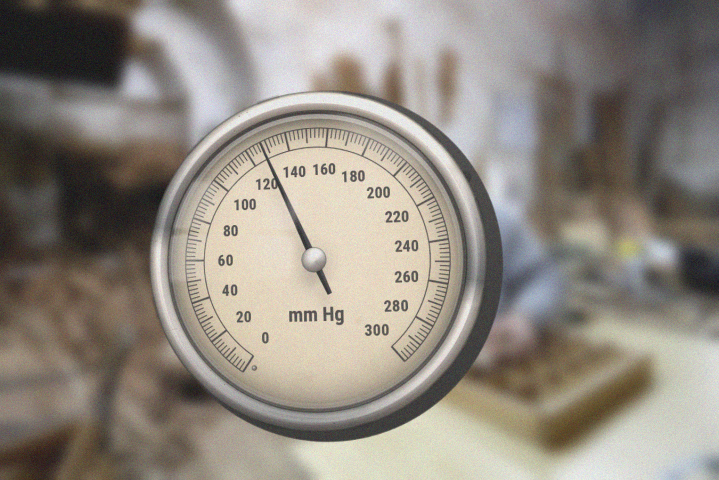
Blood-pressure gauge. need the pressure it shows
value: 128 mmHg
